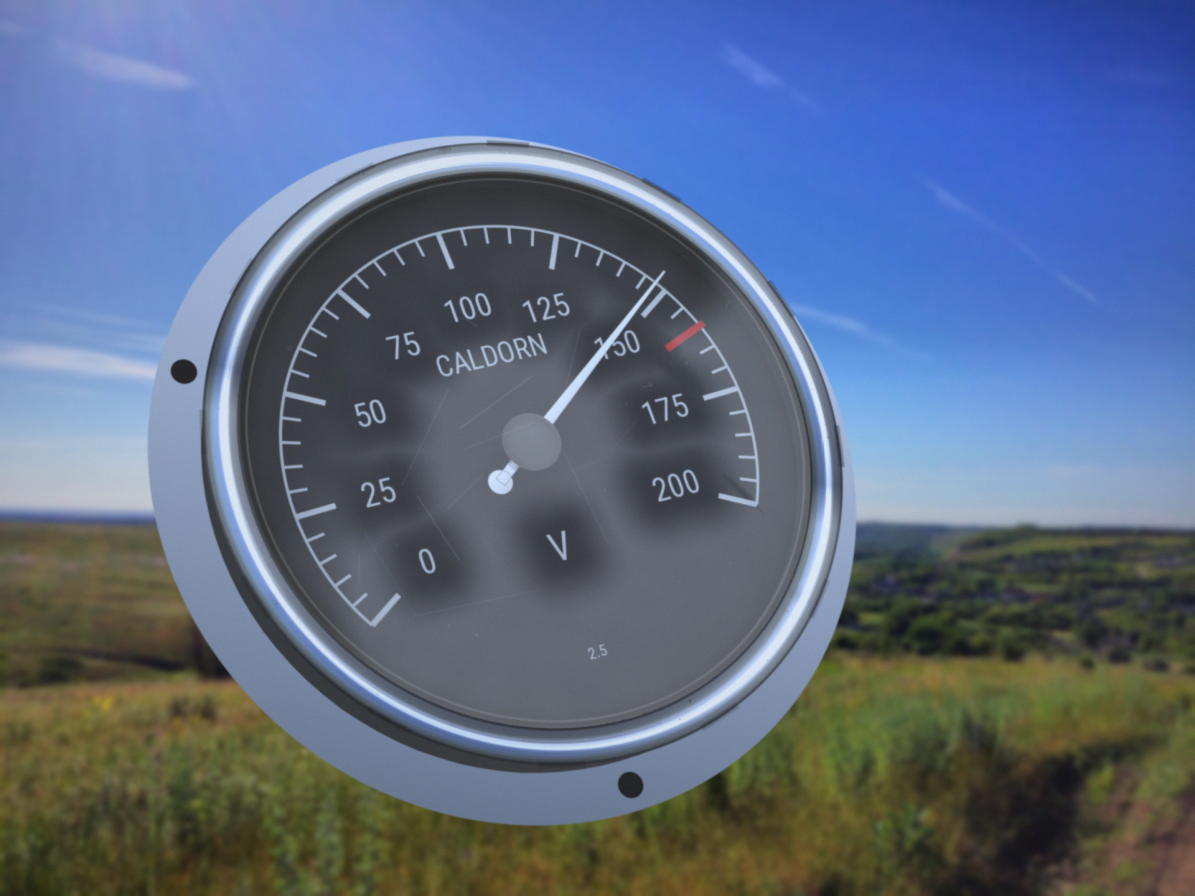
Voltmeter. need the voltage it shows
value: 147.5 V
